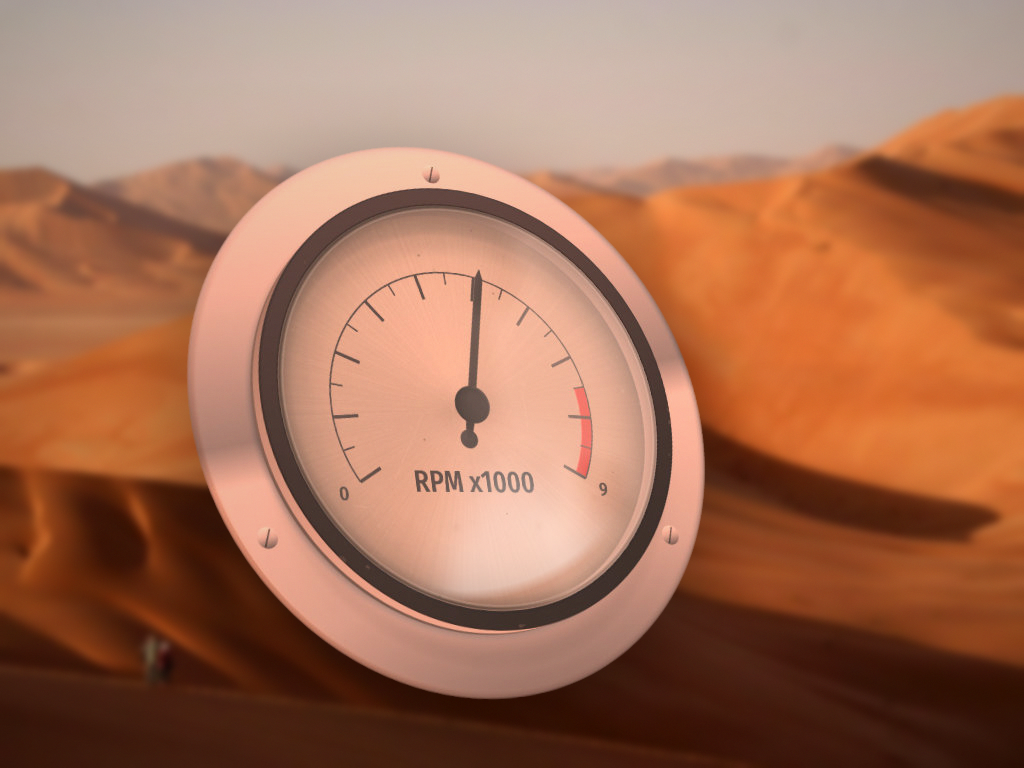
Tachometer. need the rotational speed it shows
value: 5000 rpm
